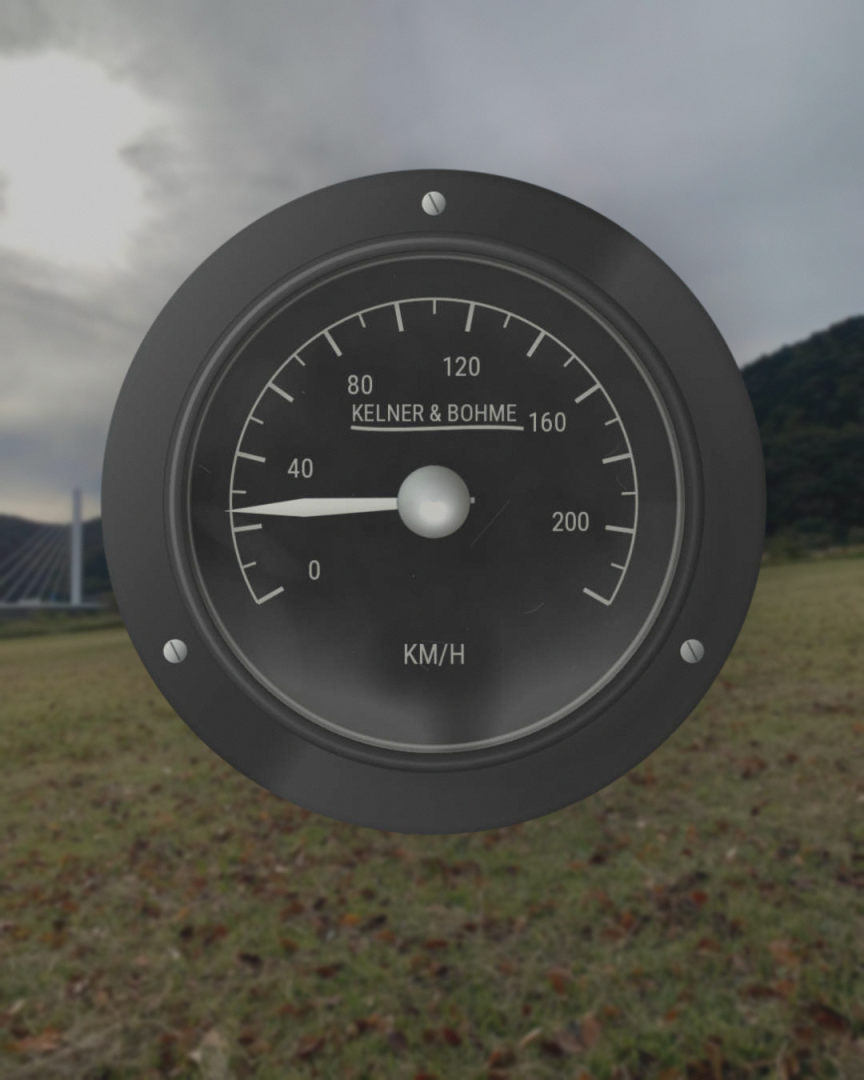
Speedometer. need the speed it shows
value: 25 km/h
